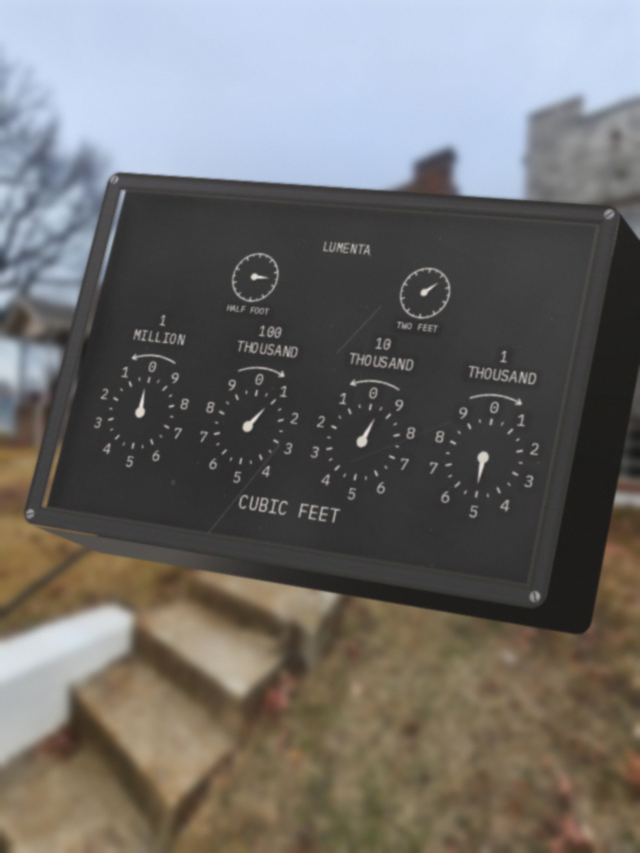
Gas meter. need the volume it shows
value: 9500 ft³
